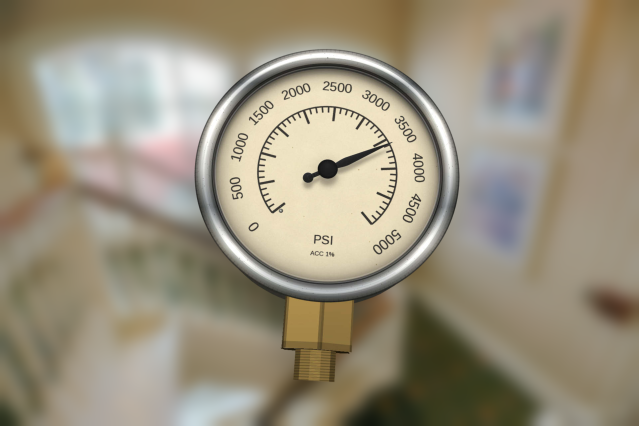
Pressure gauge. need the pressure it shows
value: 3600 psi
